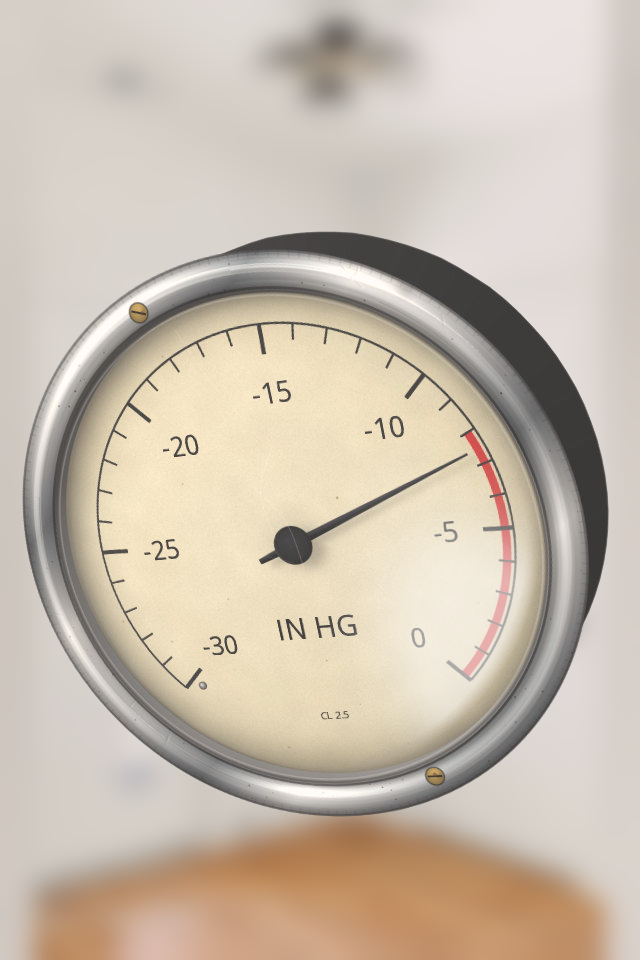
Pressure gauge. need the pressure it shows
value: -7.5 inHg
